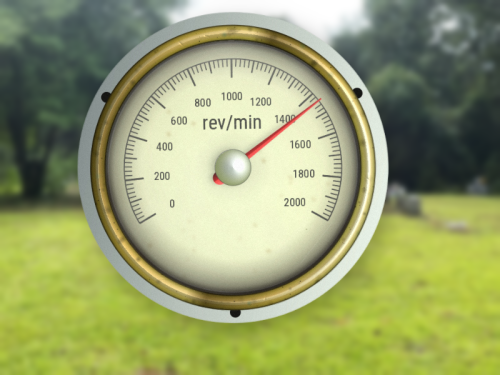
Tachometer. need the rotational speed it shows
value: 1440 rpm
